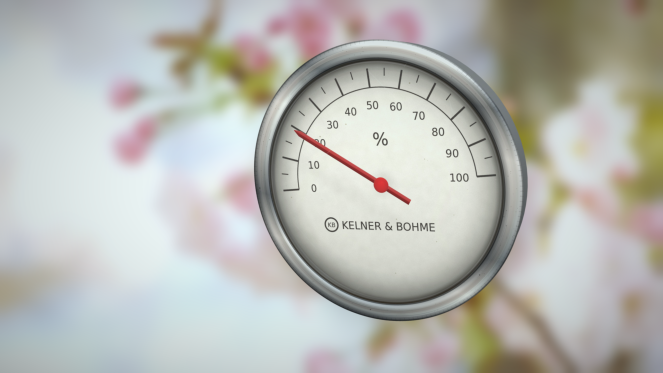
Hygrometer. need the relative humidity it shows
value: 20 %
